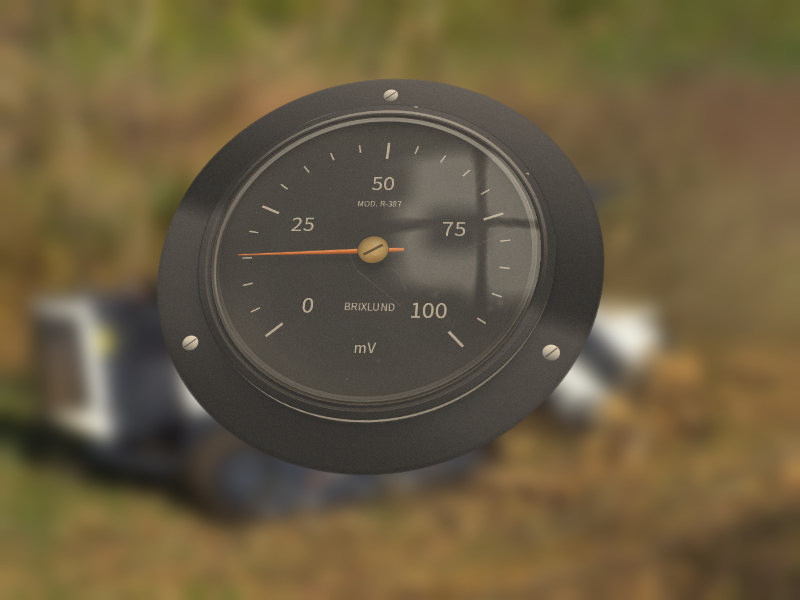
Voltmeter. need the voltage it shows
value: 15 mV
